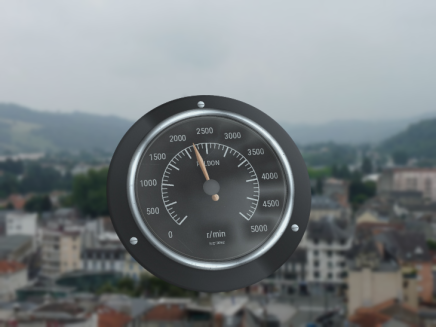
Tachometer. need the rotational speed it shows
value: 2200 rpm
